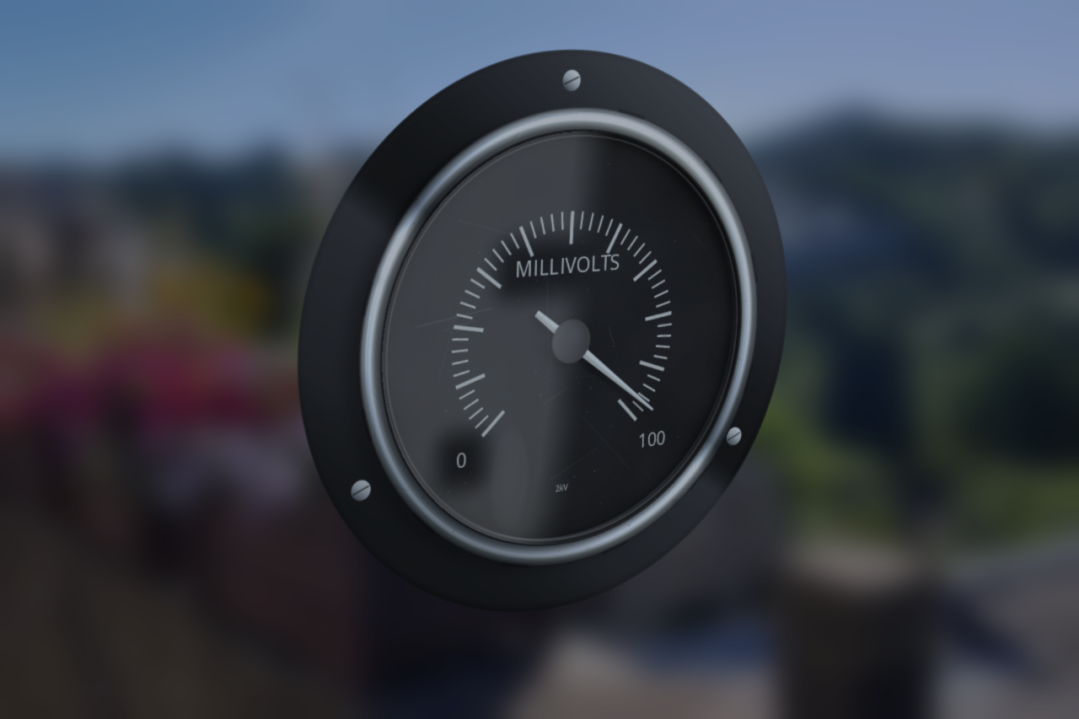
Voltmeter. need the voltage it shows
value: 97 mV
